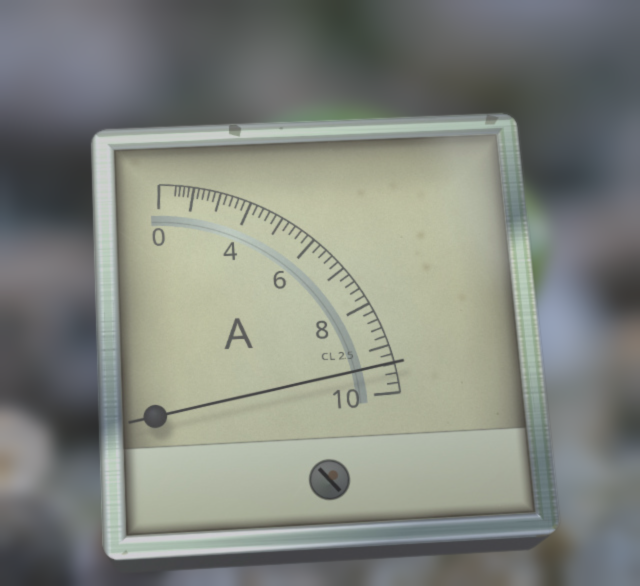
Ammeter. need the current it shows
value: 9.4 A
